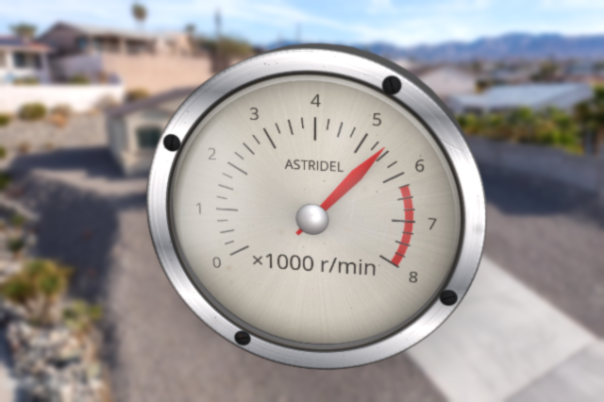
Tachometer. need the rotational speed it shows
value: 5375 rpm
